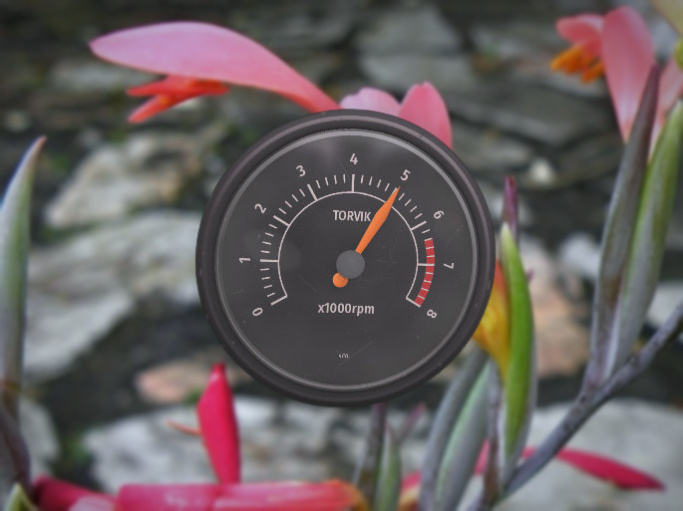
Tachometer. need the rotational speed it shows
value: 5000 rpm
